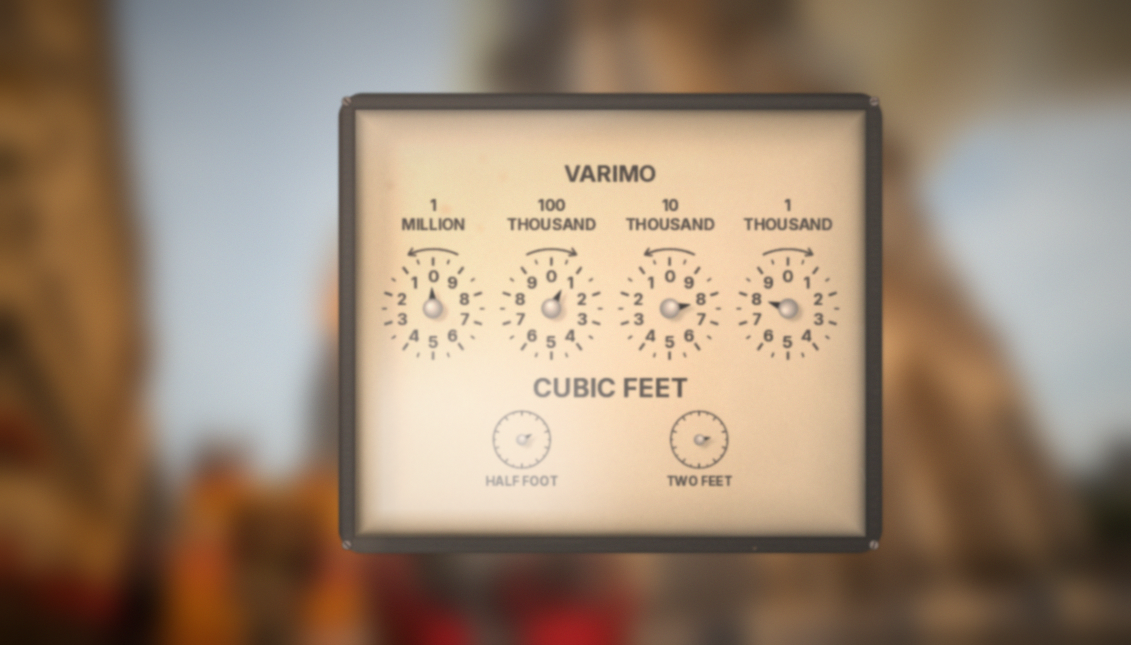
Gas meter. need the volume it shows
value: 7800 ft³
